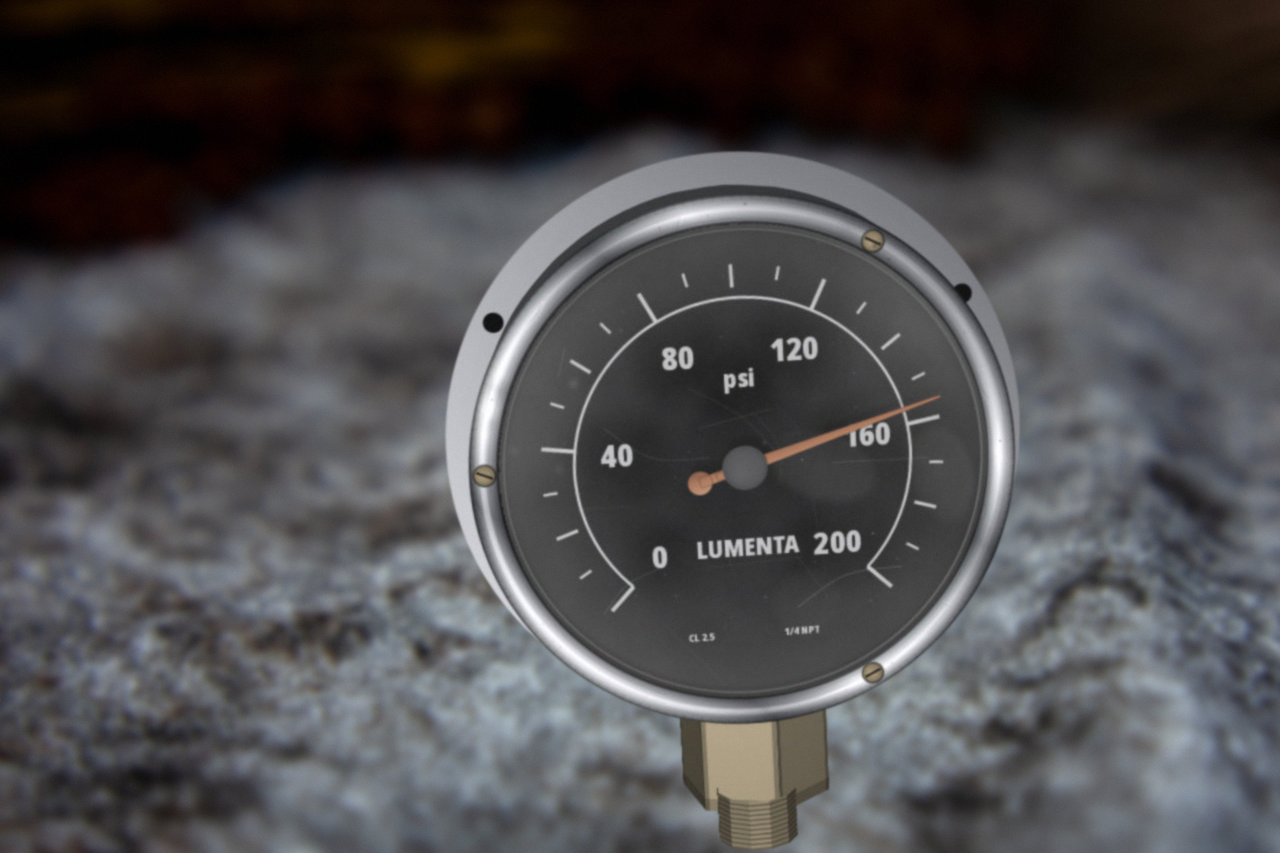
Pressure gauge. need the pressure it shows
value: 155 psi
